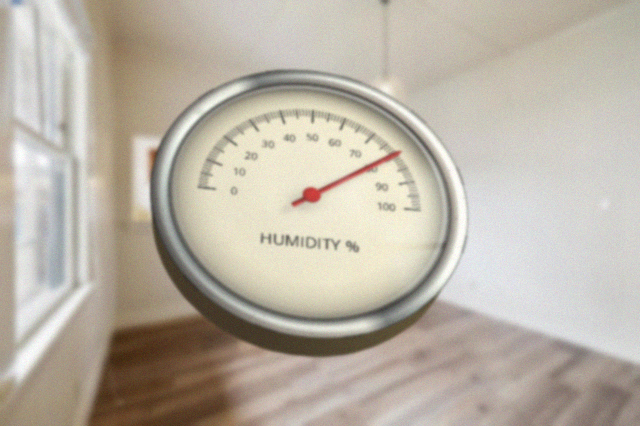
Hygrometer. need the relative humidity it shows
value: 80 %
